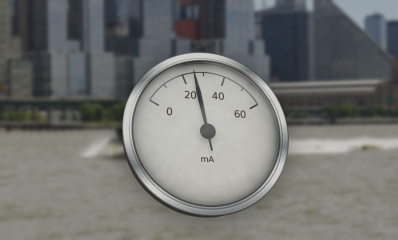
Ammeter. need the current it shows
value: 25 mA
